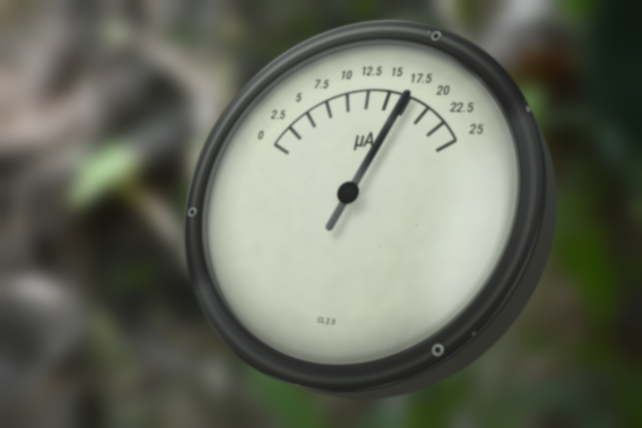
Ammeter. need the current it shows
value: 17.5 µA
